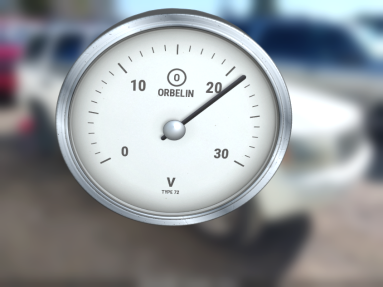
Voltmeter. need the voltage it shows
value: 21 V
